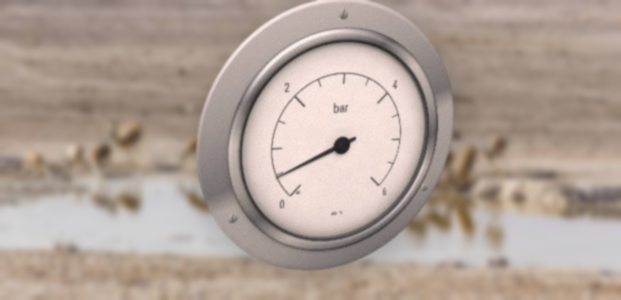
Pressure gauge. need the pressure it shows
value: 0.5 bar
